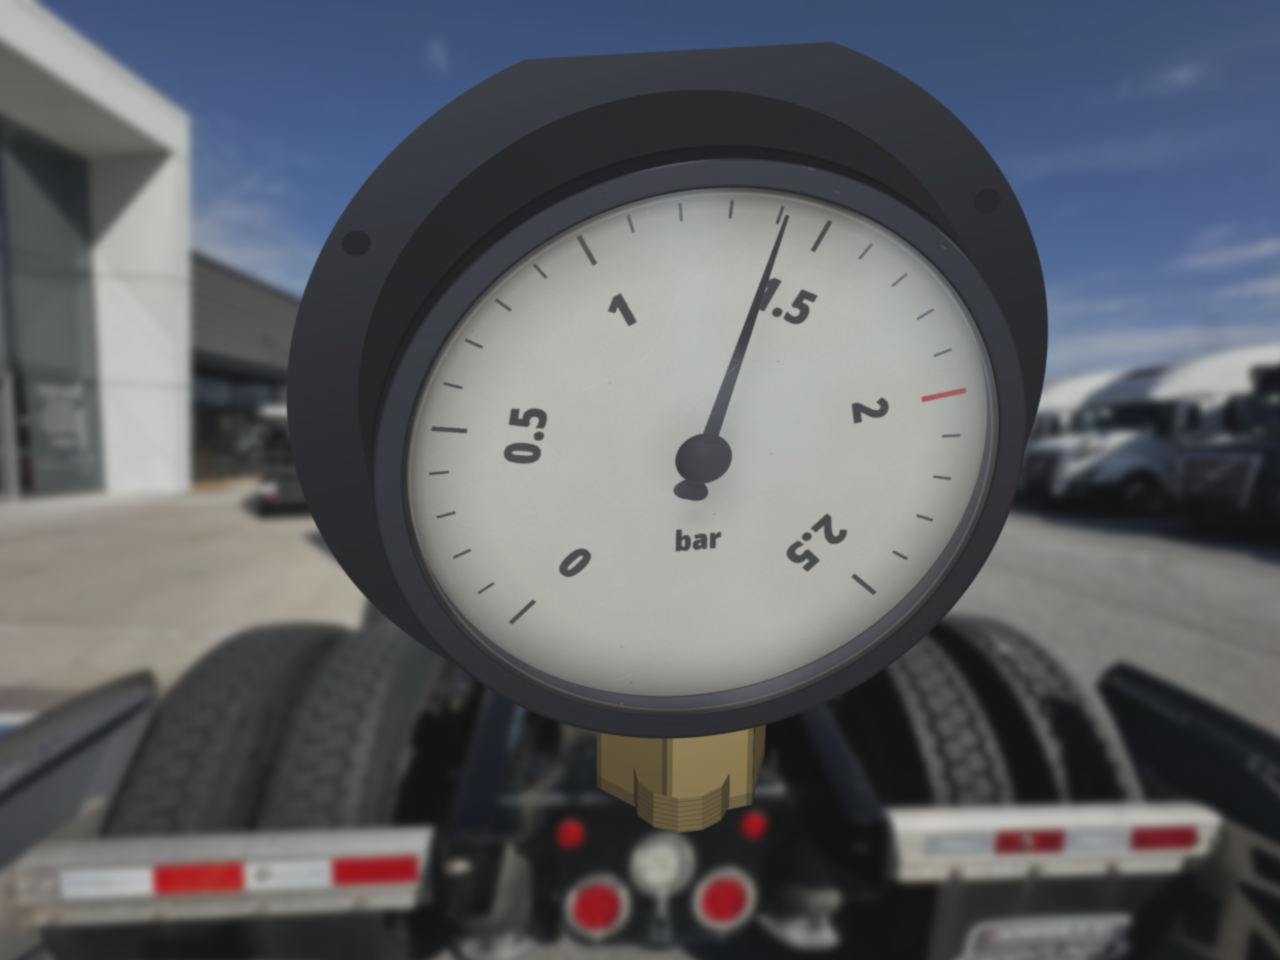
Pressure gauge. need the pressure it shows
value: 1.4 bar
